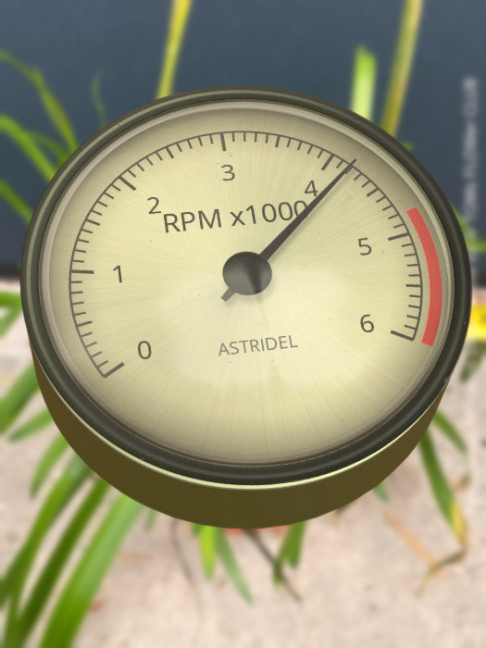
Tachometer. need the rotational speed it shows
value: 4200 rpm
